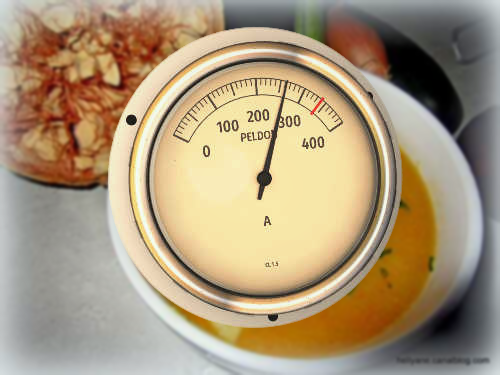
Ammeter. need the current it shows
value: 260 A
